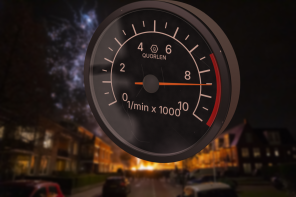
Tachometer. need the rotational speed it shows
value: 8500 rpm
